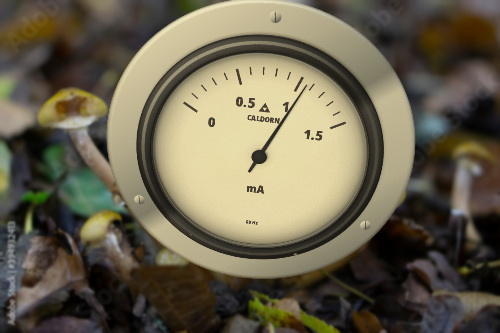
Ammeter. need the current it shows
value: 1.05 mA
